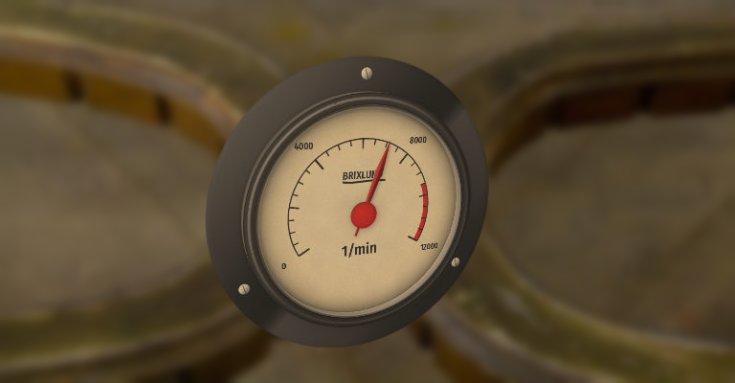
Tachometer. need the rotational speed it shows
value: 7000 rpm
